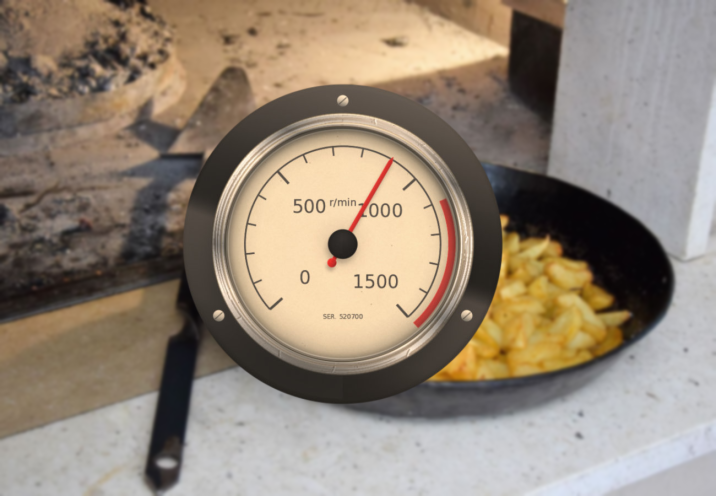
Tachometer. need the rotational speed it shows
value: 900 rpm
